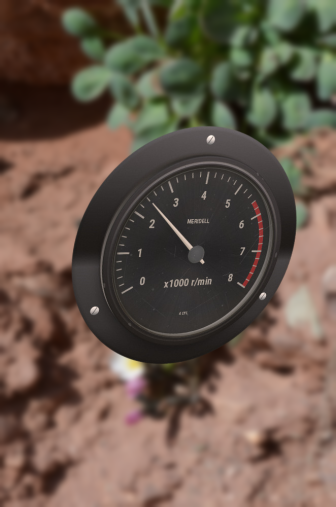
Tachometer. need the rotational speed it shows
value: 2400 rpm
